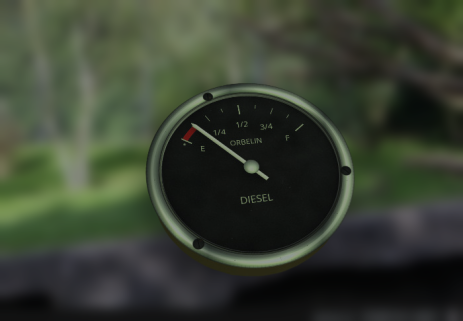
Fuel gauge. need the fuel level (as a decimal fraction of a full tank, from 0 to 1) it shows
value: 0.125
